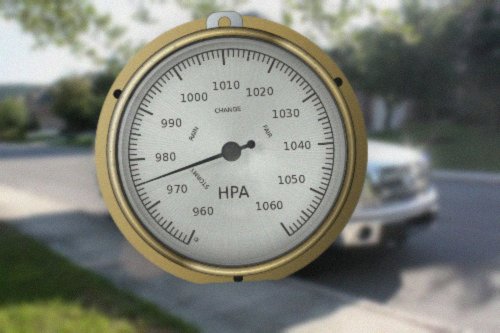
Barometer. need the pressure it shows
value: 975 hPa
